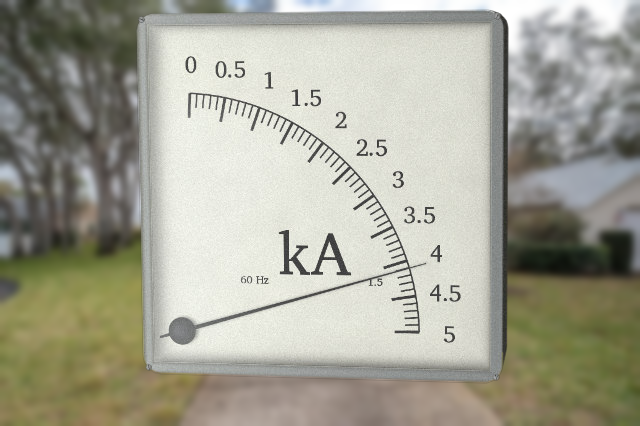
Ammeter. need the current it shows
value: 4.1 kA
